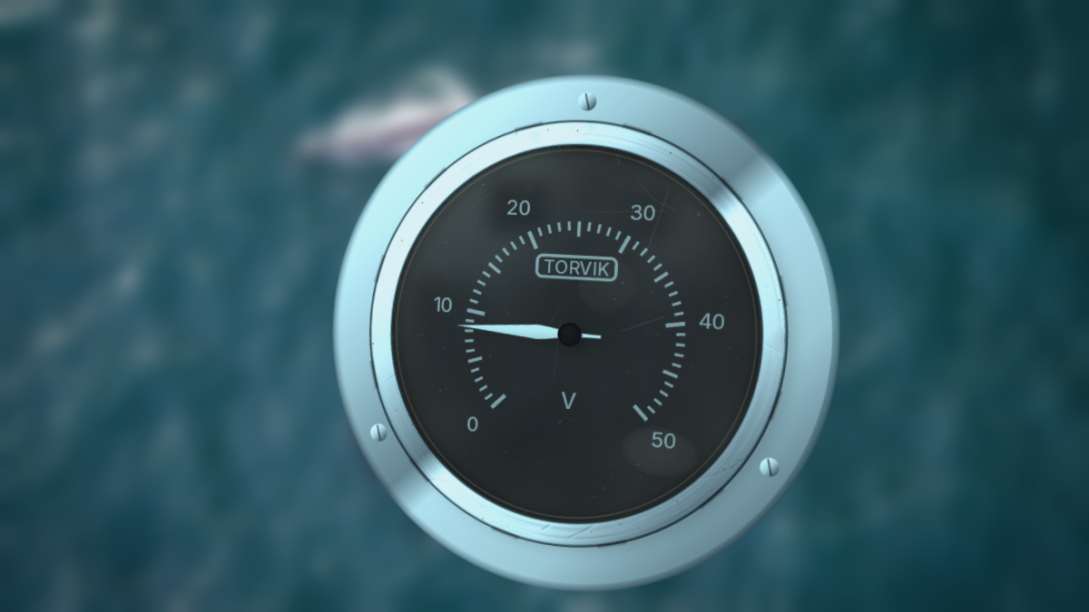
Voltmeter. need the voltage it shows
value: 8.5 V
